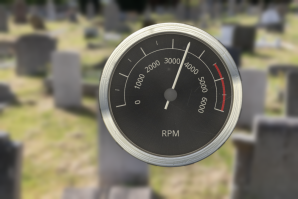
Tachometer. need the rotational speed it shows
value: 3500 rpm
